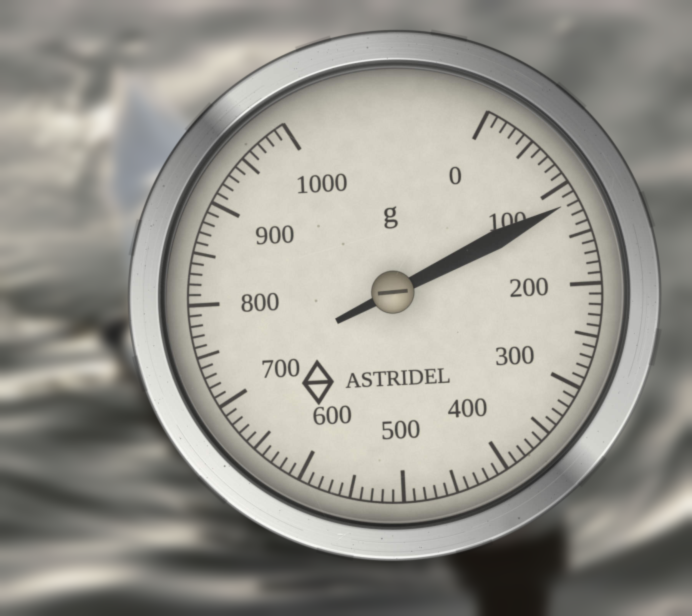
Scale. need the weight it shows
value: 120 g
